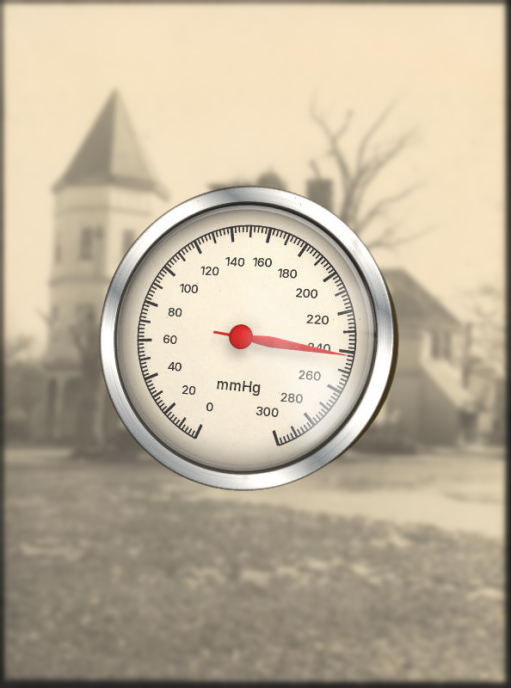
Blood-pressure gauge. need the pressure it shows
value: 242 mmHg
